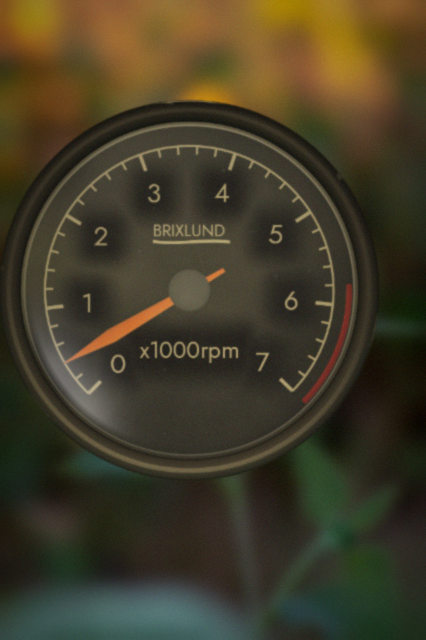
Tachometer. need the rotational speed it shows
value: 400 rpm
